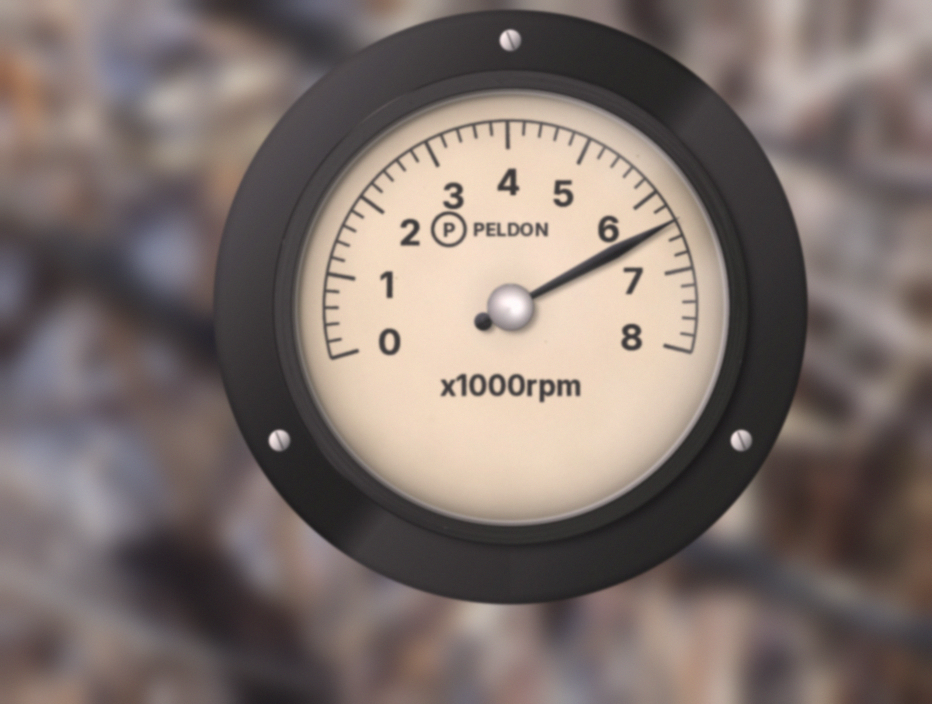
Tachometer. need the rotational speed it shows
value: 6400 rpm
